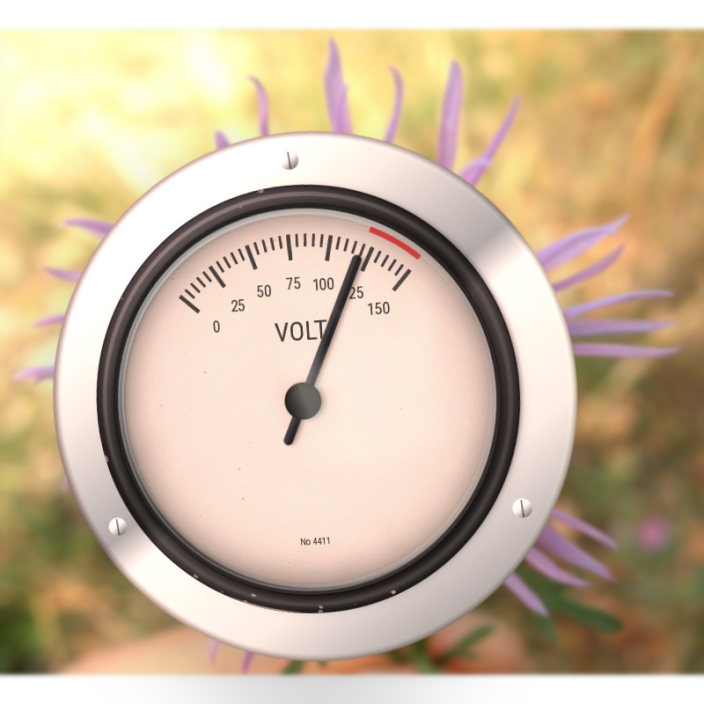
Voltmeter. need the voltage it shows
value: 120 V
